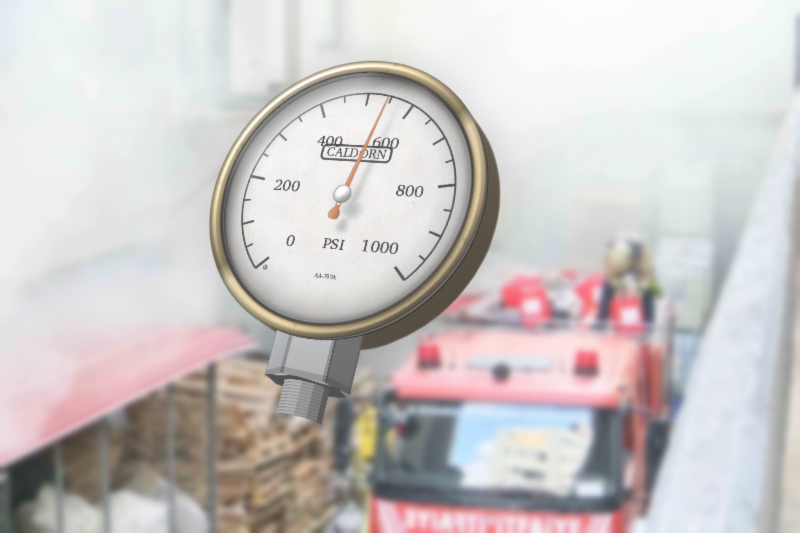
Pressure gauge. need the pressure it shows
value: 550 psi
